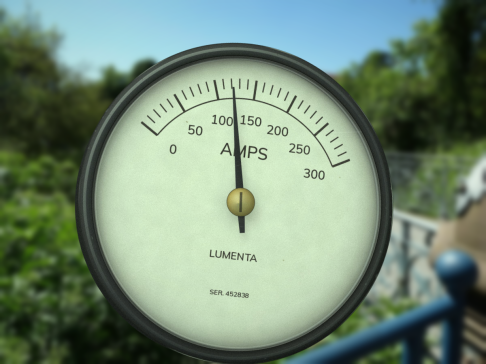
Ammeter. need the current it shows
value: 120 A
